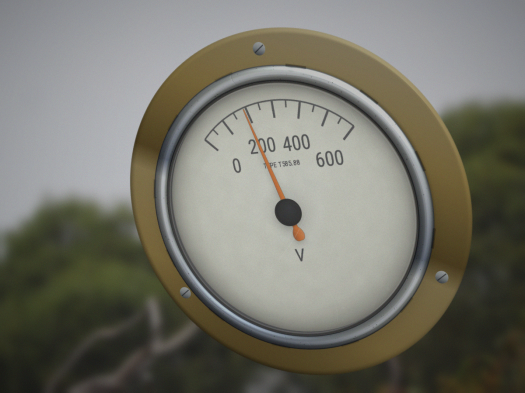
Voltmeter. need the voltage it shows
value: 200 V
